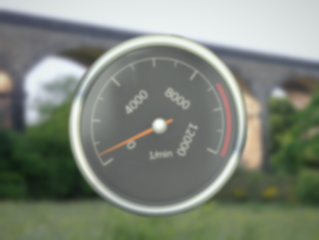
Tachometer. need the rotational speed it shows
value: 500 rpm
